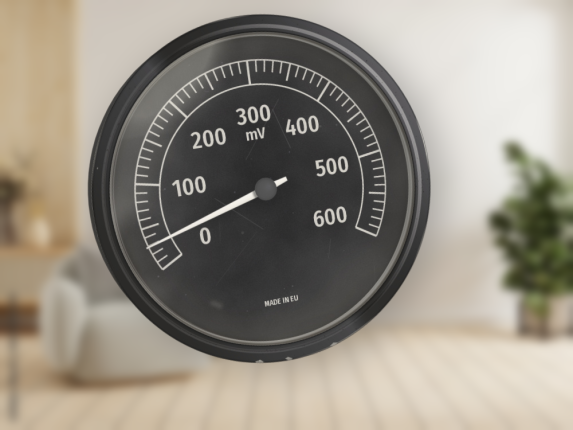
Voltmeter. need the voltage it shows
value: 30 mV
